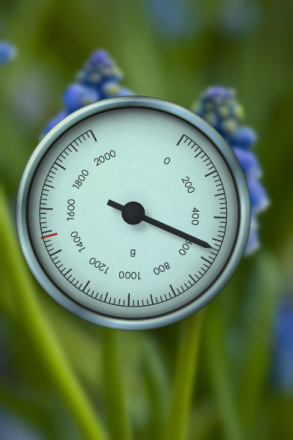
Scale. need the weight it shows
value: 540 g
